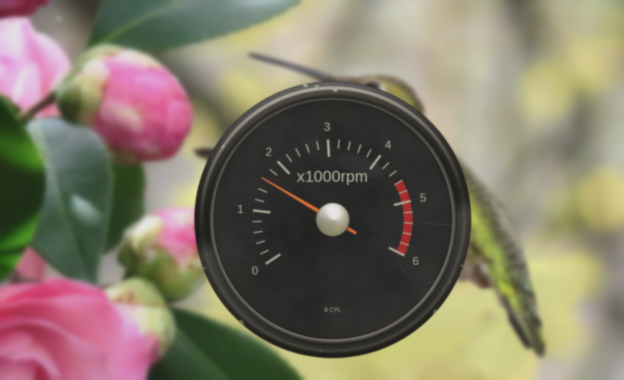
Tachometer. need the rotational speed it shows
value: 1600 rpm
